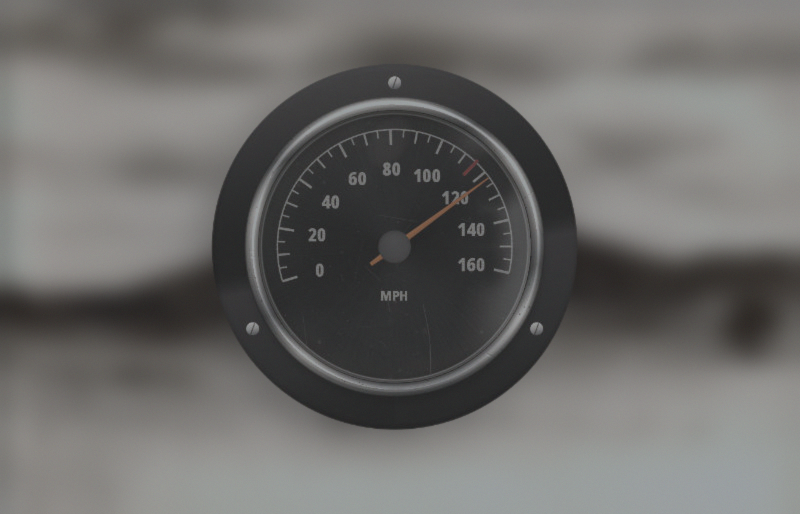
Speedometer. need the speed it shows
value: 122.5 mph
